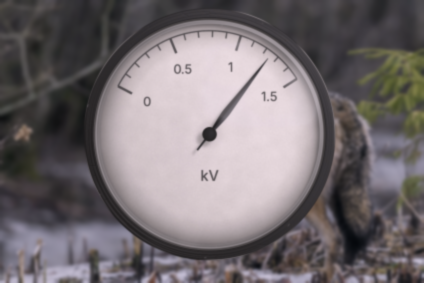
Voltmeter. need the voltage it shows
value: 1.25 kV
